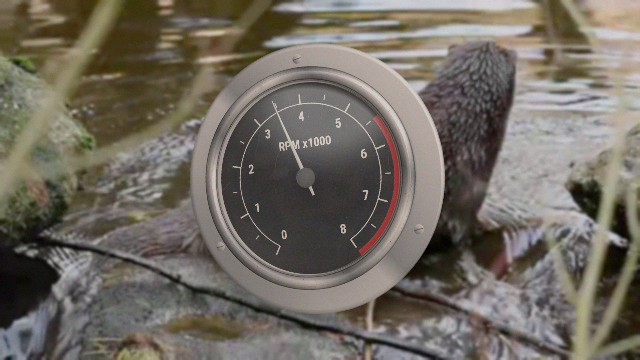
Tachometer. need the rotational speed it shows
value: 3500 rpm
